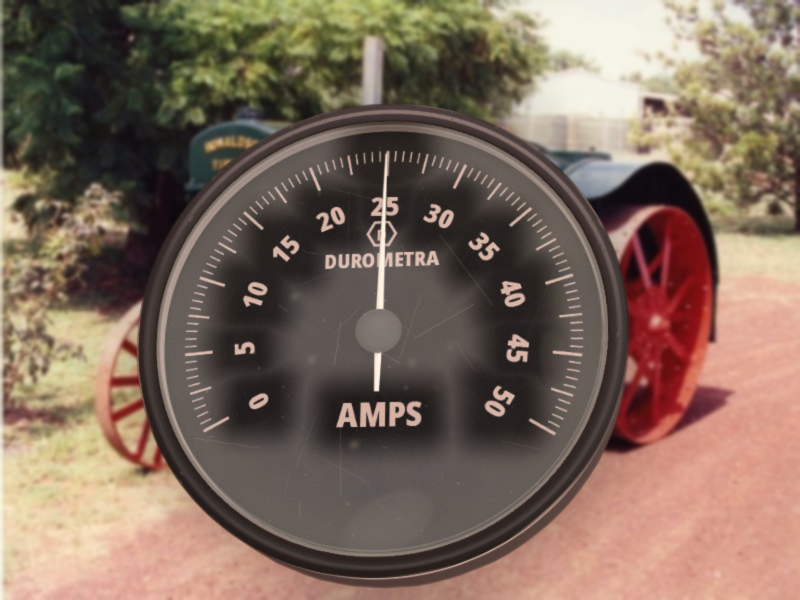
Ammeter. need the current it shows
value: 25 A
